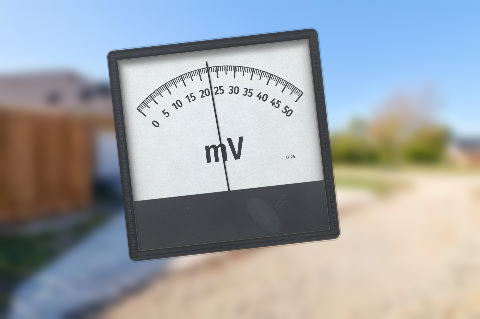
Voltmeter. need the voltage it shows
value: 22.5 mV
